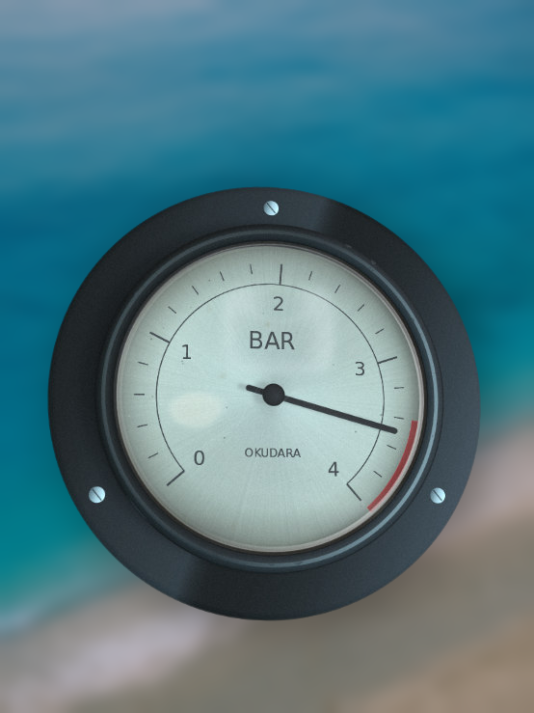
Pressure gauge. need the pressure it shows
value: 3.5 bar
